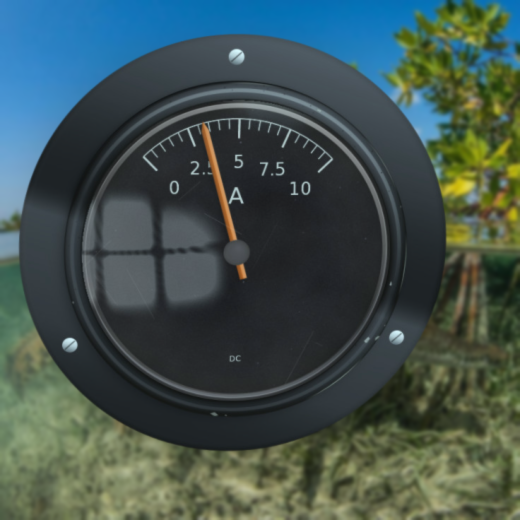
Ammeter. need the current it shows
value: 3.25 A
